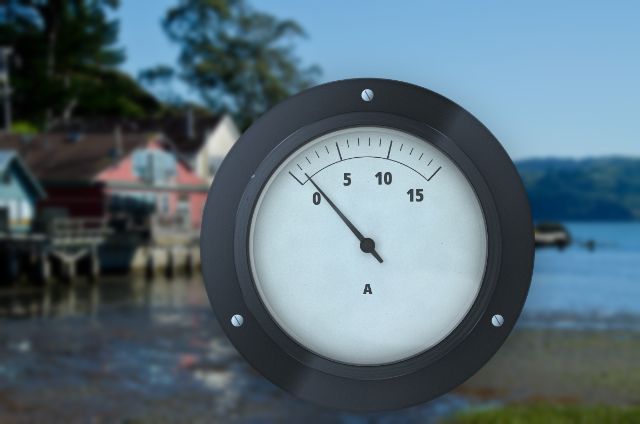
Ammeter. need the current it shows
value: 1 A
